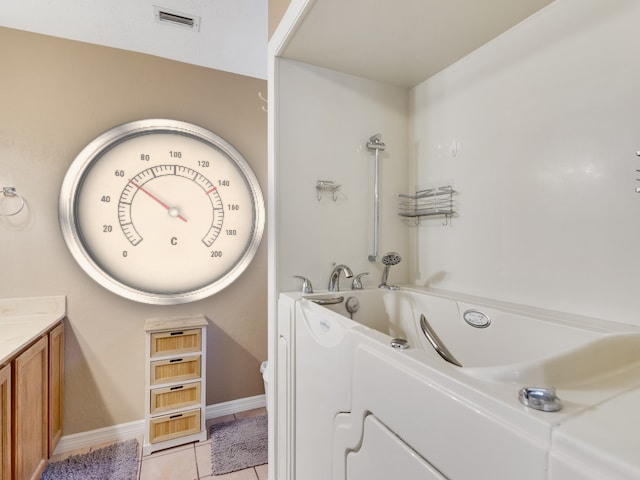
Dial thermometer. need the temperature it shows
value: 60 °C
